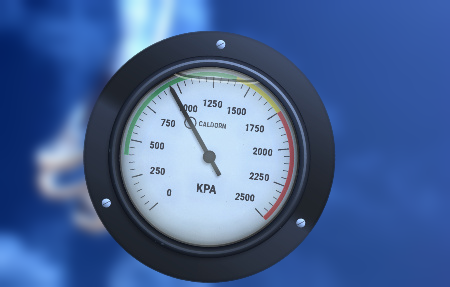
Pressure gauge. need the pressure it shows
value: 950 kPa
